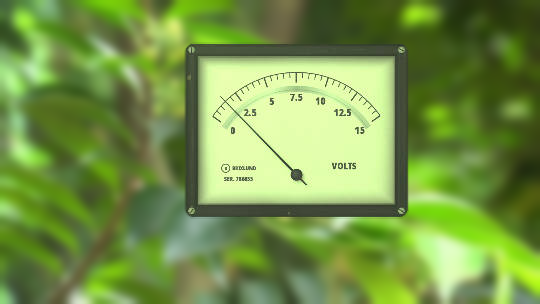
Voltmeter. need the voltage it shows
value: 1.5 V
